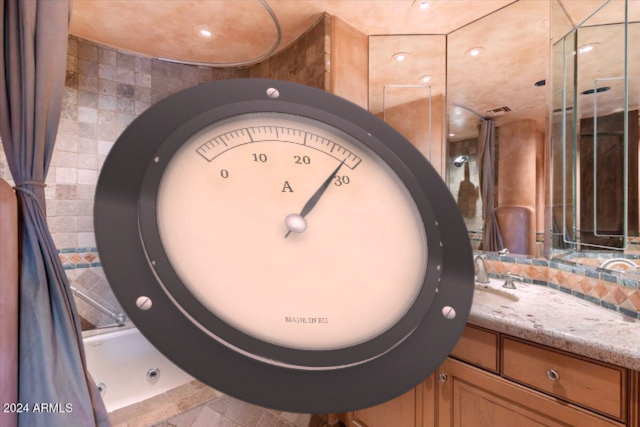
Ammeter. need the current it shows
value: 28 A
